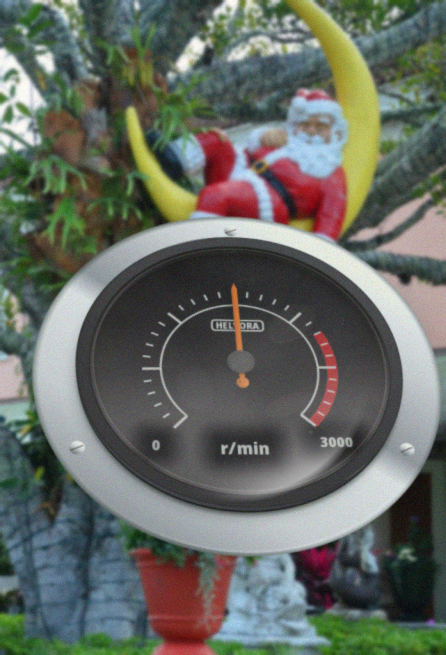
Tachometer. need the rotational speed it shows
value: 1500 rpm
